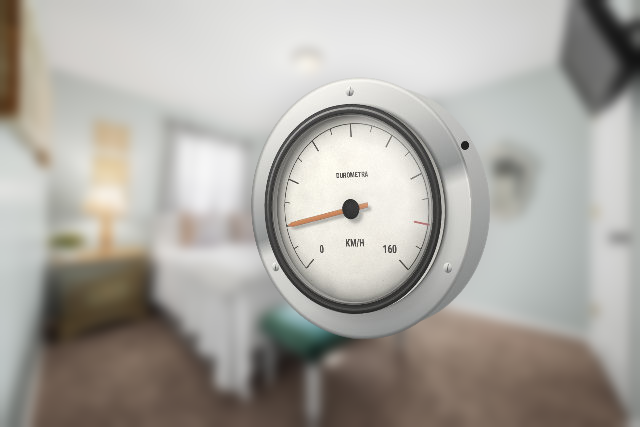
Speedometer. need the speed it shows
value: 20 km/h
